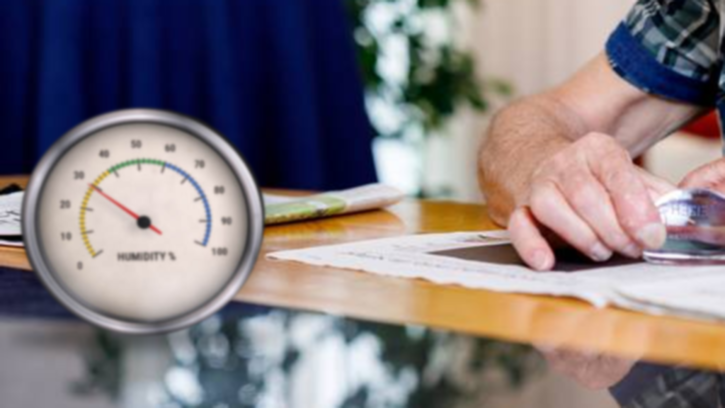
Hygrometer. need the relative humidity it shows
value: 30 %
